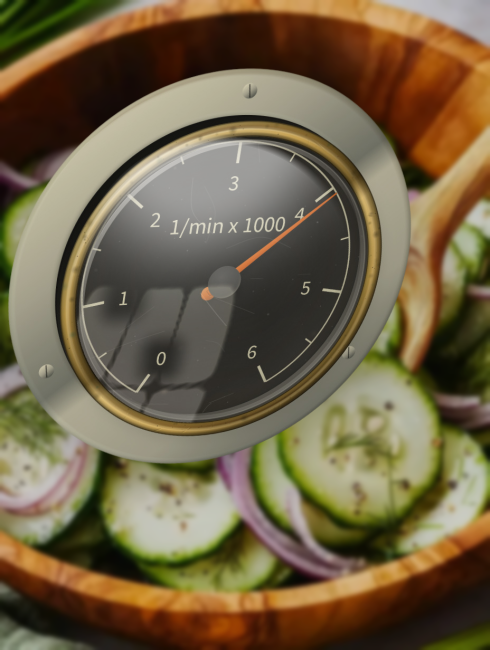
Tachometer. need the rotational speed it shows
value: 4000 rpm
